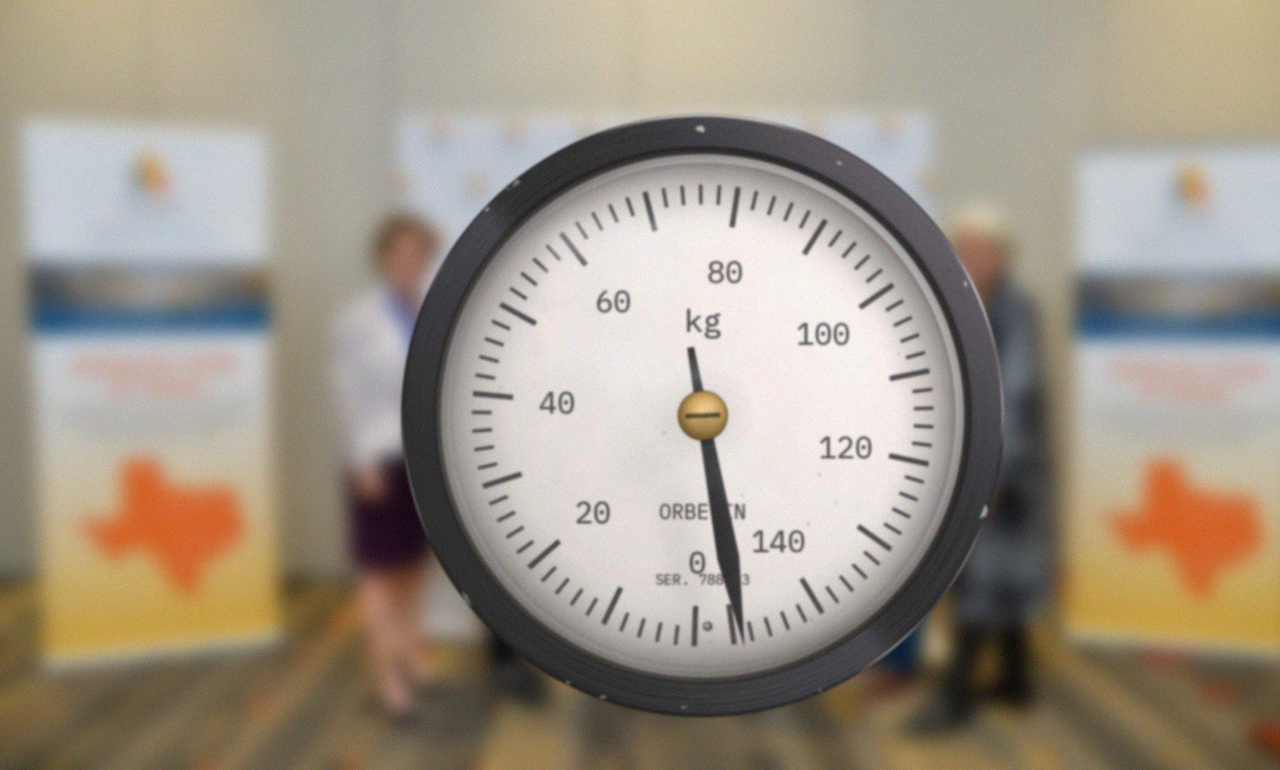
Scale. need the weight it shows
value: 149 kg
